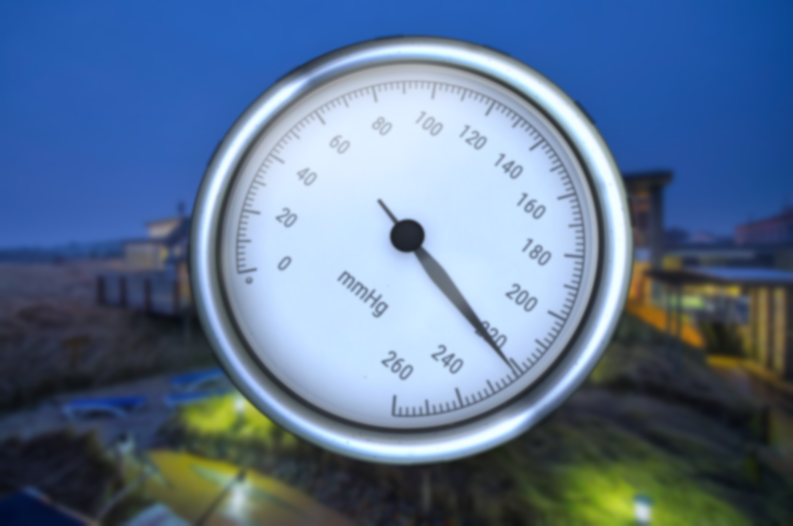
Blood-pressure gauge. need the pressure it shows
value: 222 mmHg
